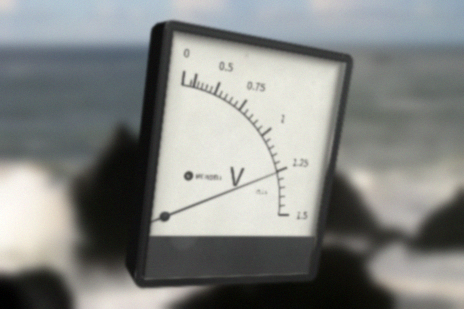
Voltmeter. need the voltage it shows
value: 1.25 V
